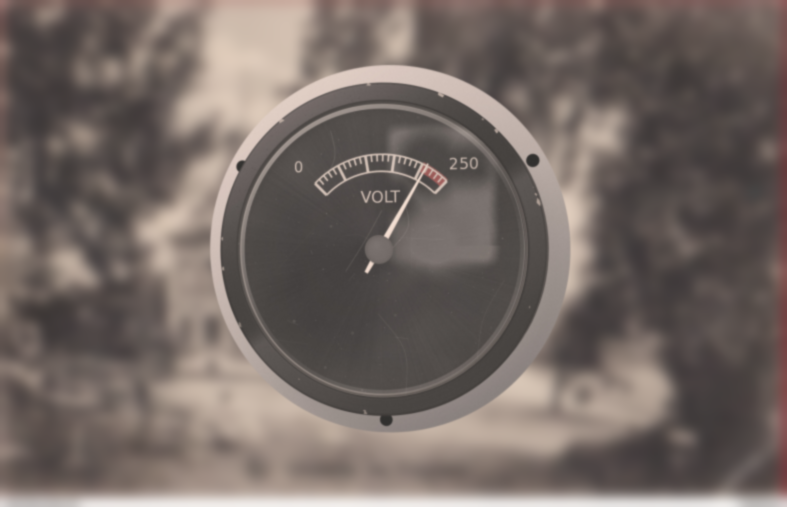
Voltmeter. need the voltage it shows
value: 210 V
